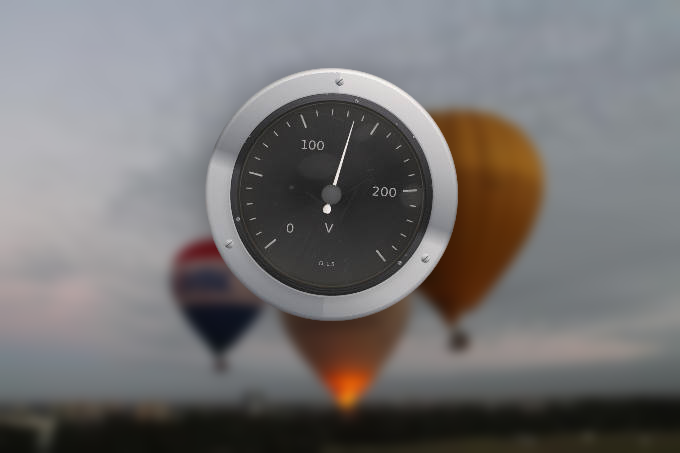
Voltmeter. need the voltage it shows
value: 135 V
